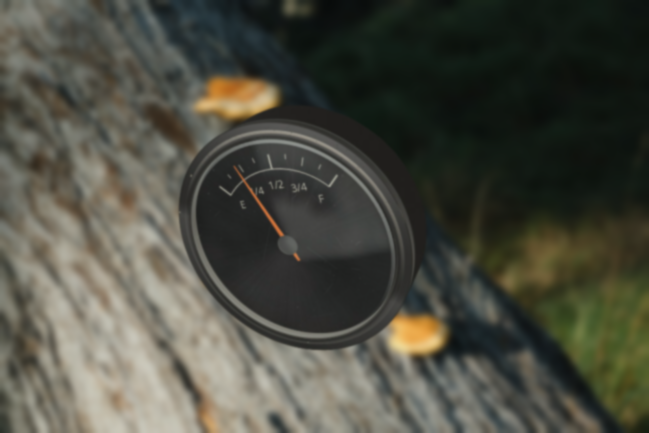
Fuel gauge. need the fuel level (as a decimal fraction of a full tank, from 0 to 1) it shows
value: 0.25
